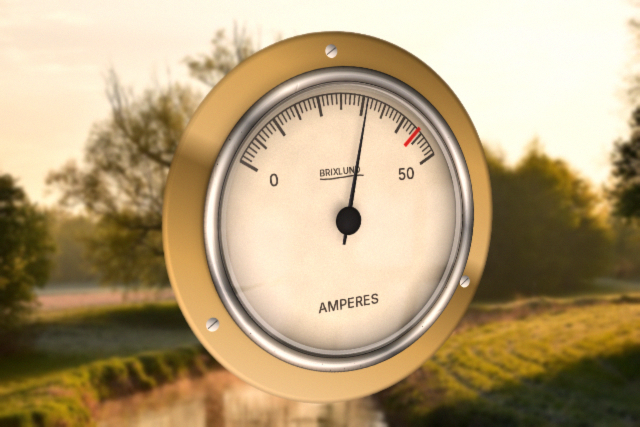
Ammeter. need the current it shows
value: 30 A
